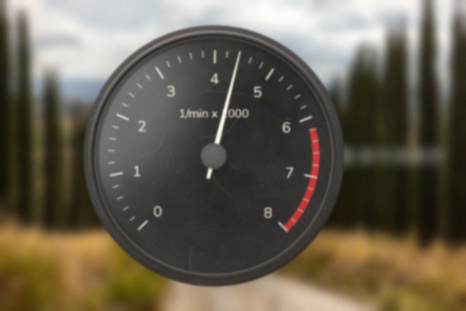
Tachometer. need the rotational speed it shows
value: 4400 rpm
